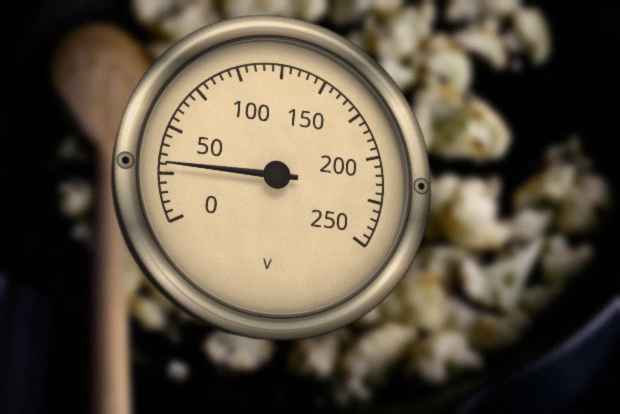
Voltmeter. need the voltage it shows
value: 30 V
